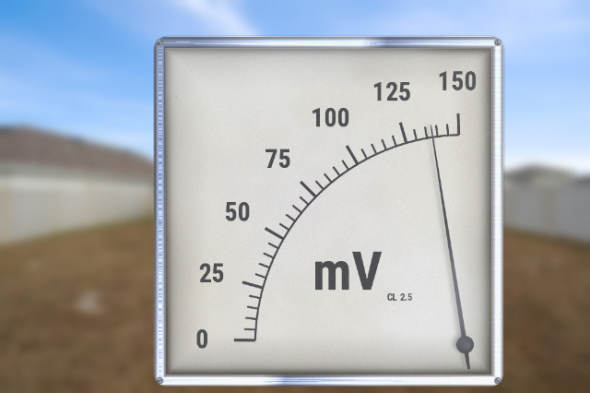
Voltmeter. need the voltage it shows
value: 137.5 mV
